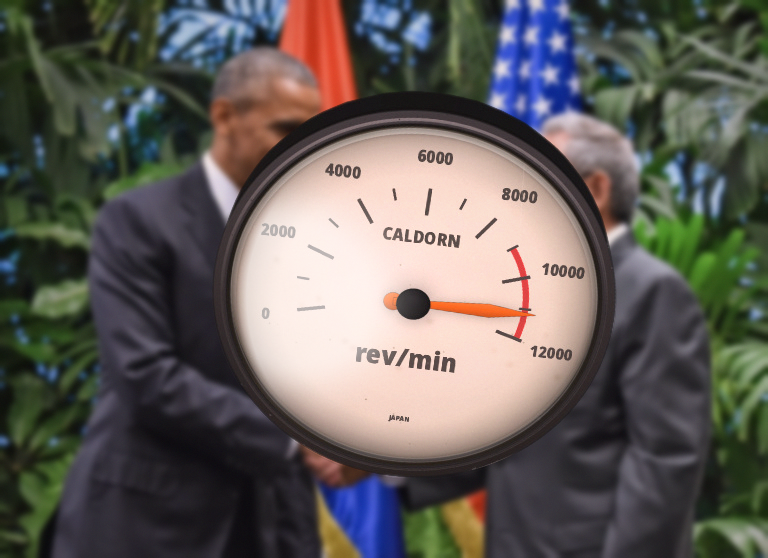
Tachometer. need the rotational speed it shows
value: 11000 rpm
